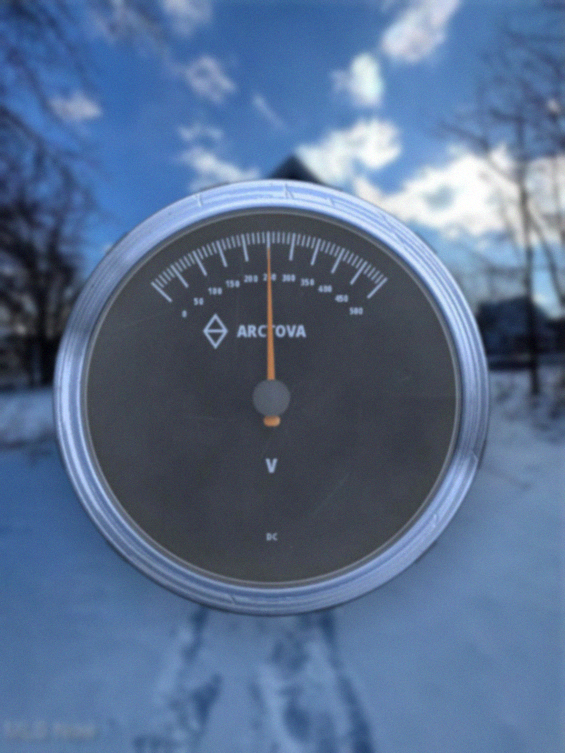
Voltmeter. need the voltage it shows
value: 250 V
